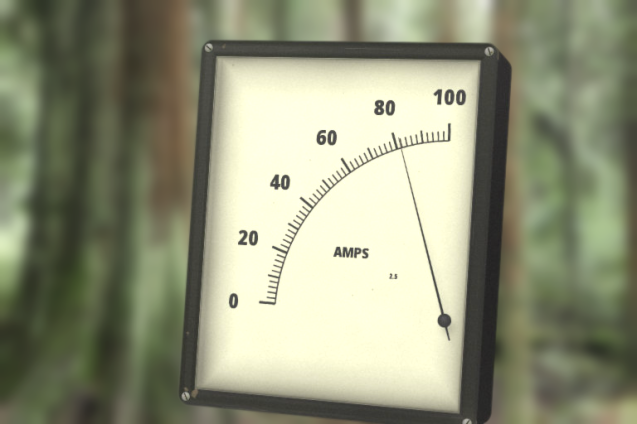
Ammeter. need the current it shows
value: 82 A
